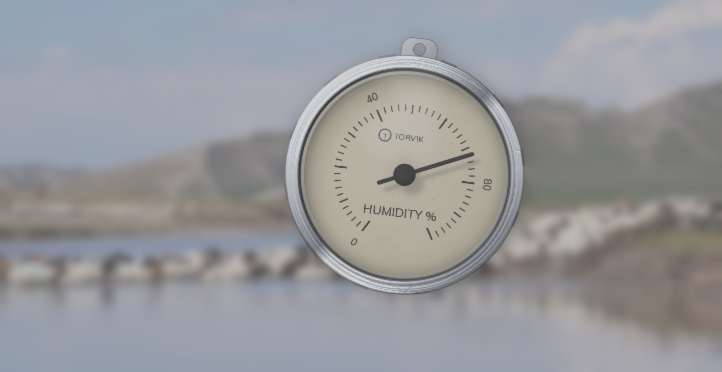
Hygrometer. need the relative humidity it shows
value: 72 %
